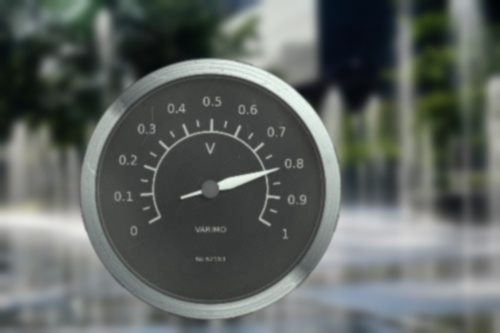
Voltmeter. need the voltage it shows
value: 0.8 V
